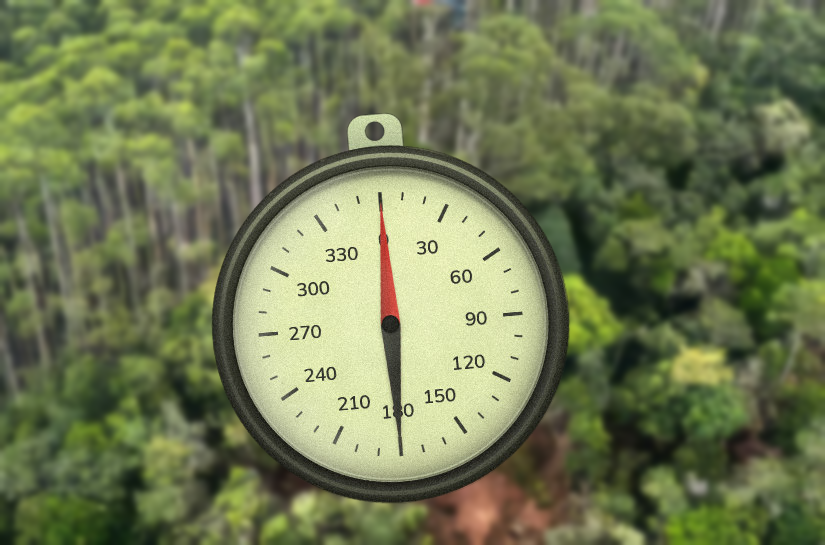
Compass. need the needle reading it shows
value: 0 °
